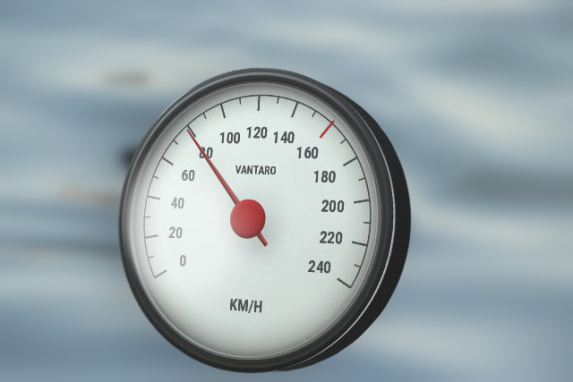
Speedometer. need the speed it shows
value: 80 km/h
